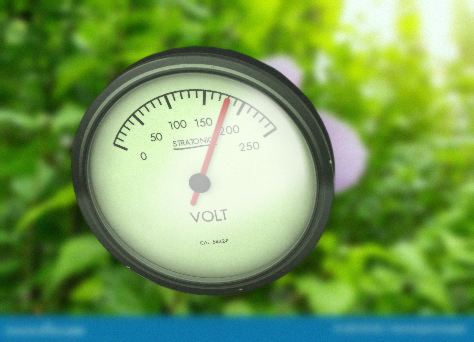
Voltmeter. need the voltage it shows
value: 180 V
